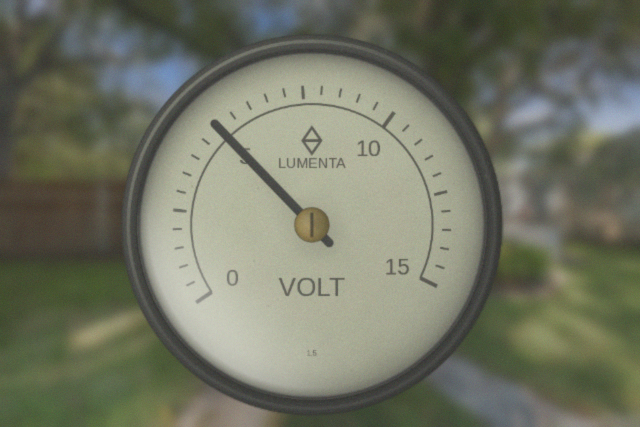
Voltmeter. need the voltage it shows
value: 5 V
